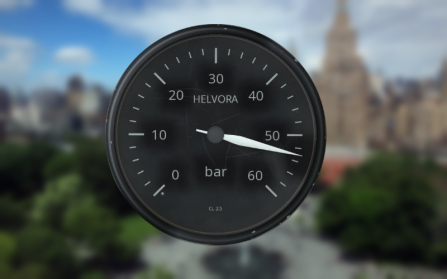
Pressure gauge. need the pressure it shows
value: 53 bar
